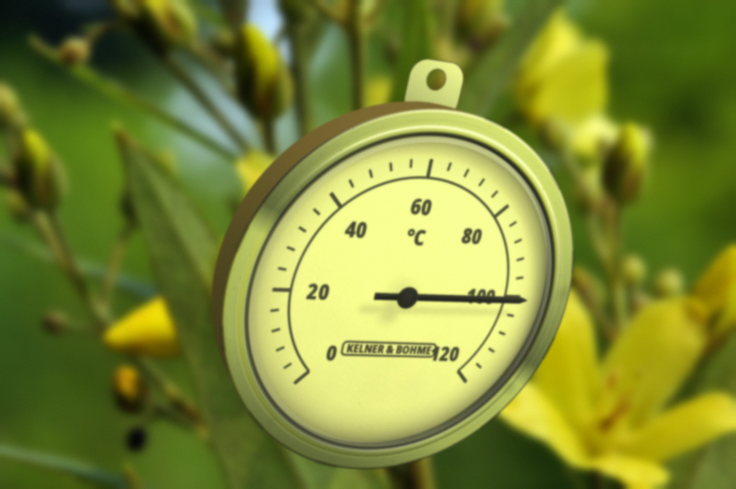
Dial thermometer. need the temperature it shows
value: 100 °C
